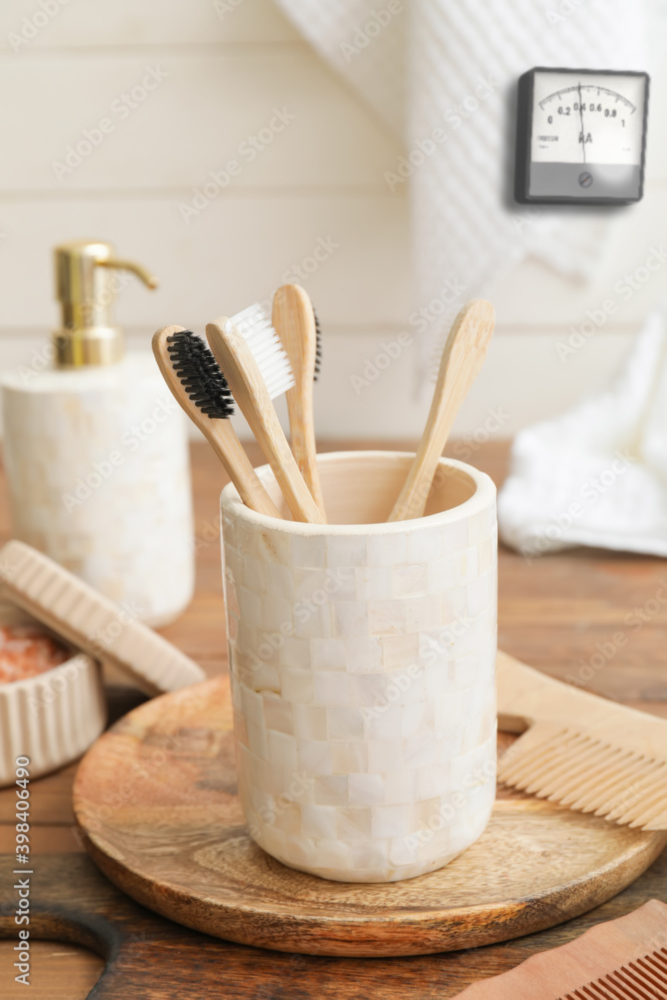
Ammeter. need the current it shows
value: 0.4 kA
